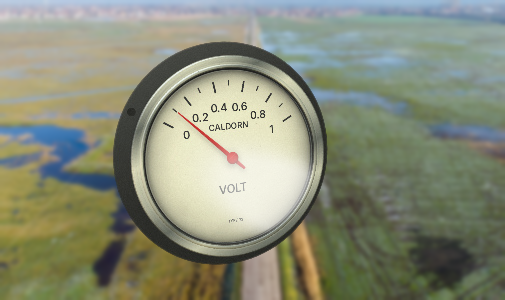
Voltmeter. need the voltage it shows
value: 0.1 V
